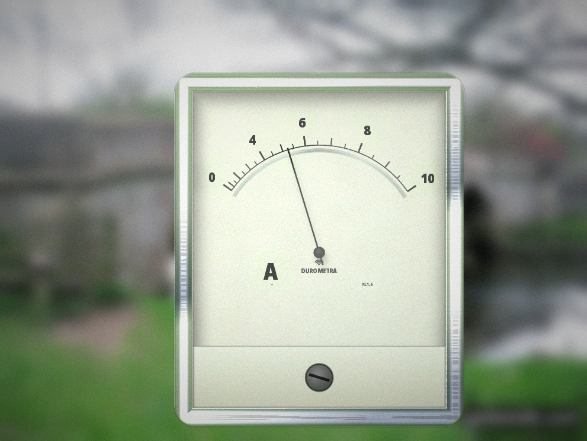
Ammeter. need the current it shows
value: 5.25 A
